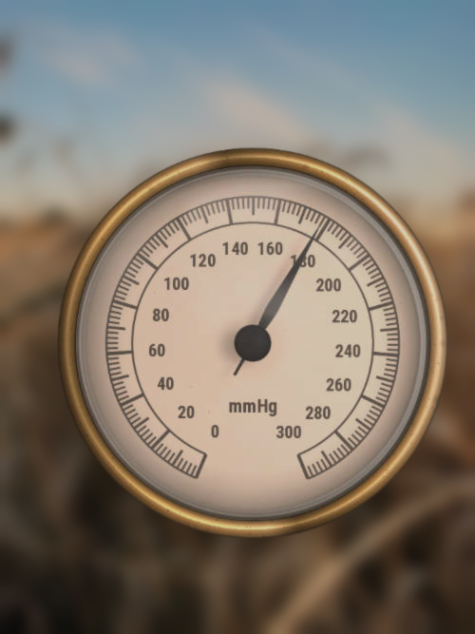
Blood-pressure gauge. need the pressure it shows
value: 178 mmHg
